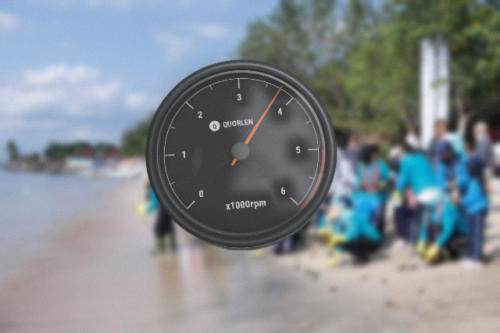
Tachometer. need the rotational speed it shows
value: 3750 rpm
